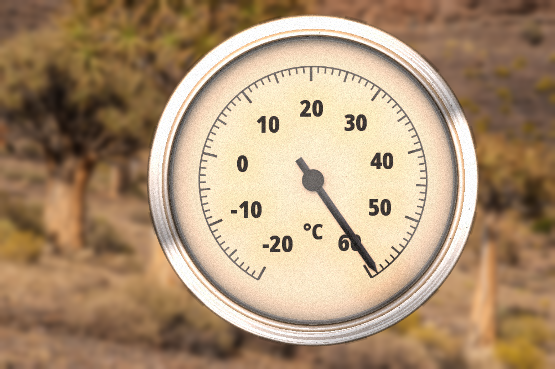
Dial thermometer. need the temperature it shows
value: 59 °C
